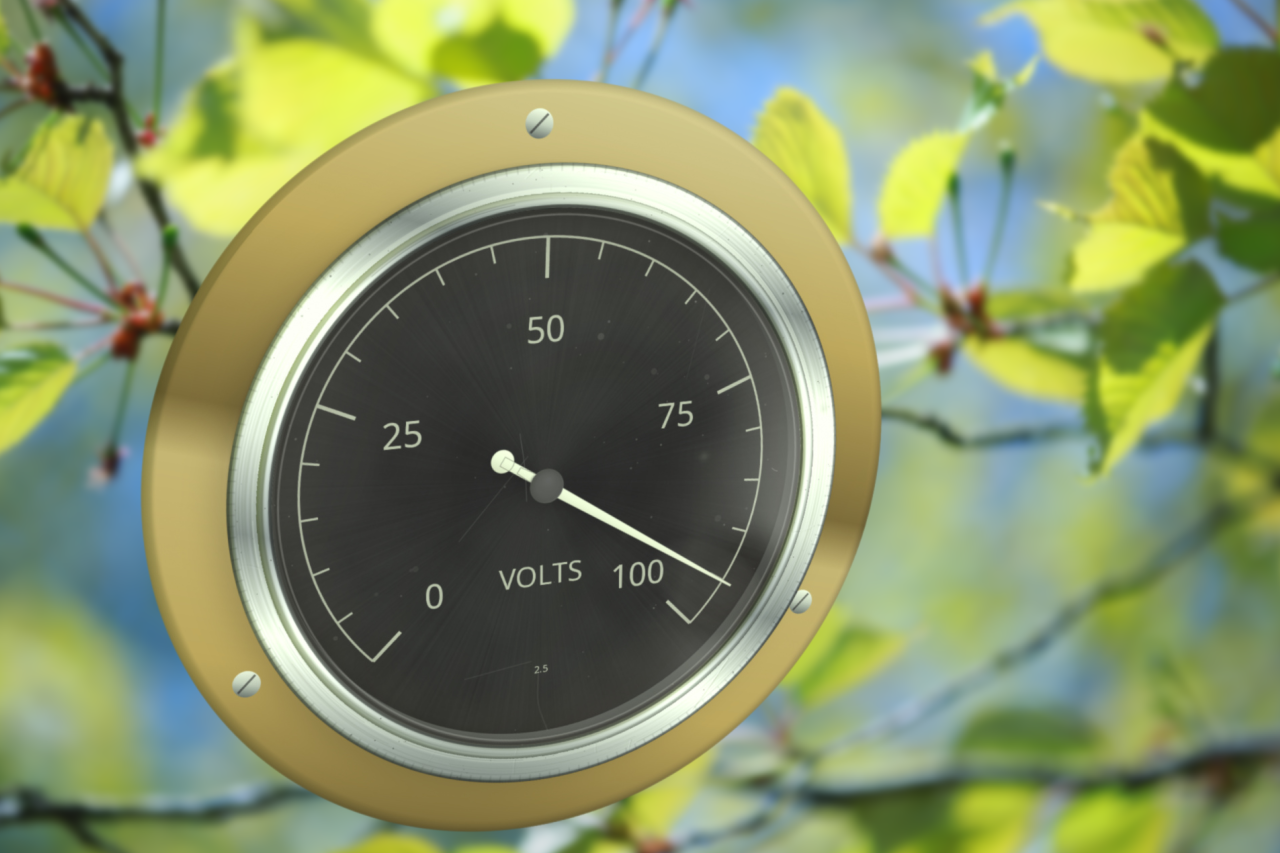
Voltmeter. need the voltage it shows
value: 95 V
